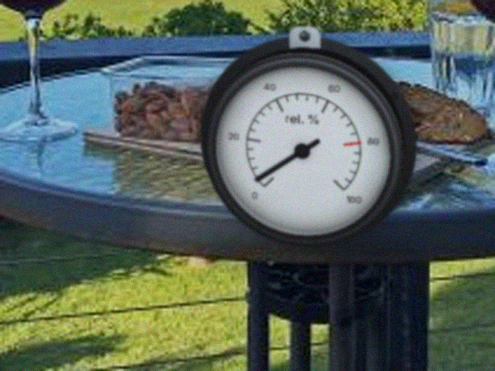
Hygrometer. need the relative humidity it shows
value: 4 %
